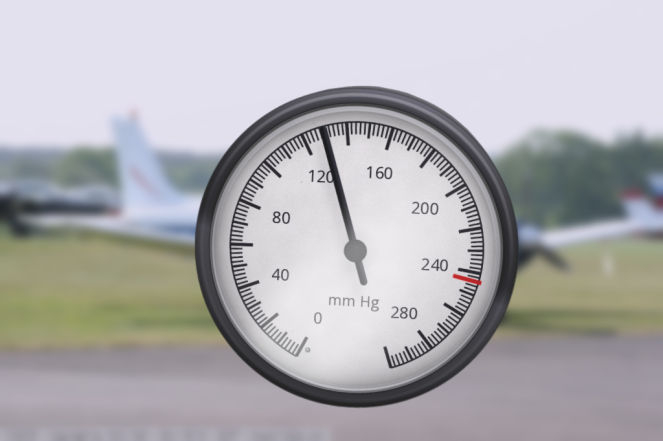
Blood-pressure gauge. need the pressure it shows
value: 130 mmHg
